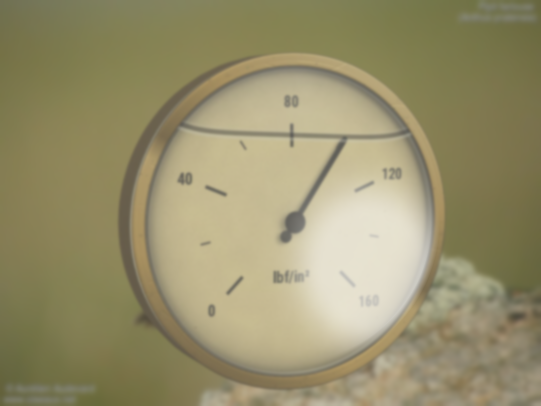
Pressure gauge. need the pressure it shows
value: 100 psi
